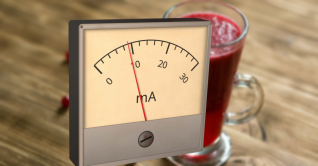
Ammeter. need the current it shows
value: 9 mA
